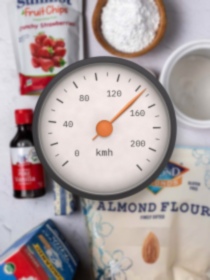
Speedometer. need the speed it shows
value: 145 km/h
